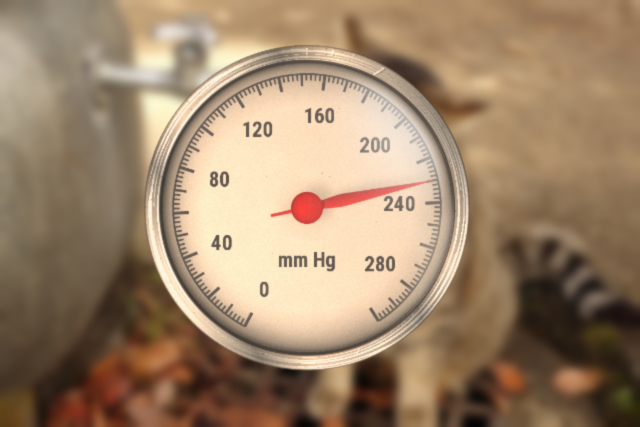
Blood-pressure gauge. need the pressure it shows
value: 230 mmHg
